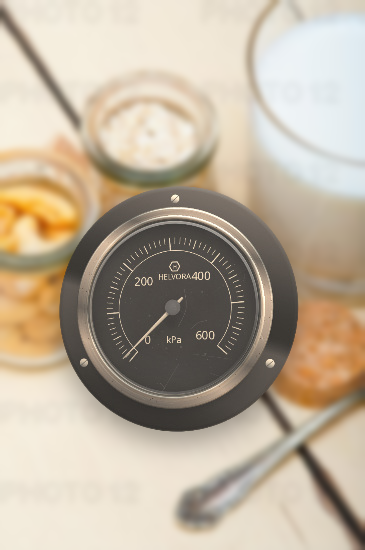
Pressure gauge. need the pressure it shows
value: 10 kPa
